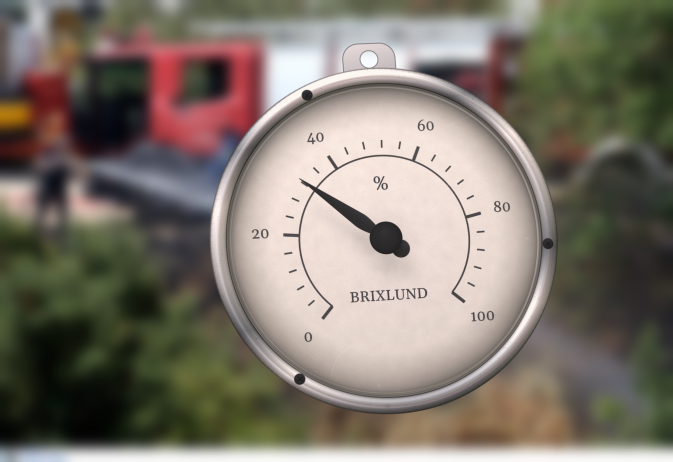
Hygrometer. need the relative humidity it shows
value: 32 %
